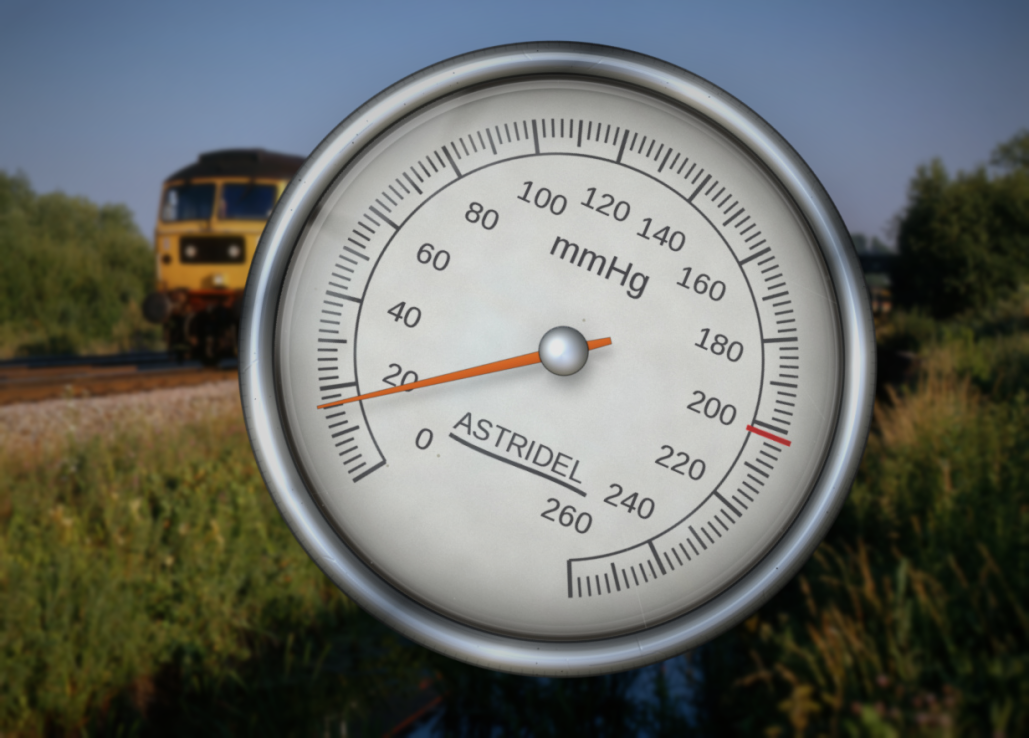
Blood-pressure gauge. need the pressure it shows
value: 16 mmHg
